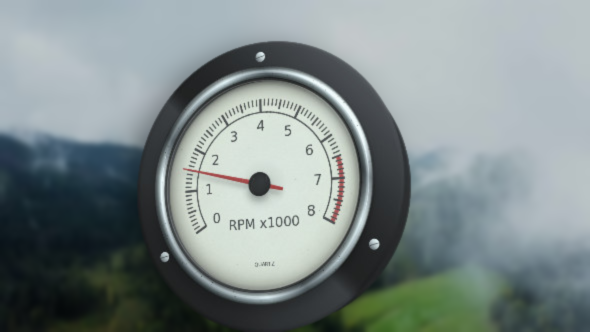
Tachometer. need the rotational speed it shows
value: 1500 rpm
